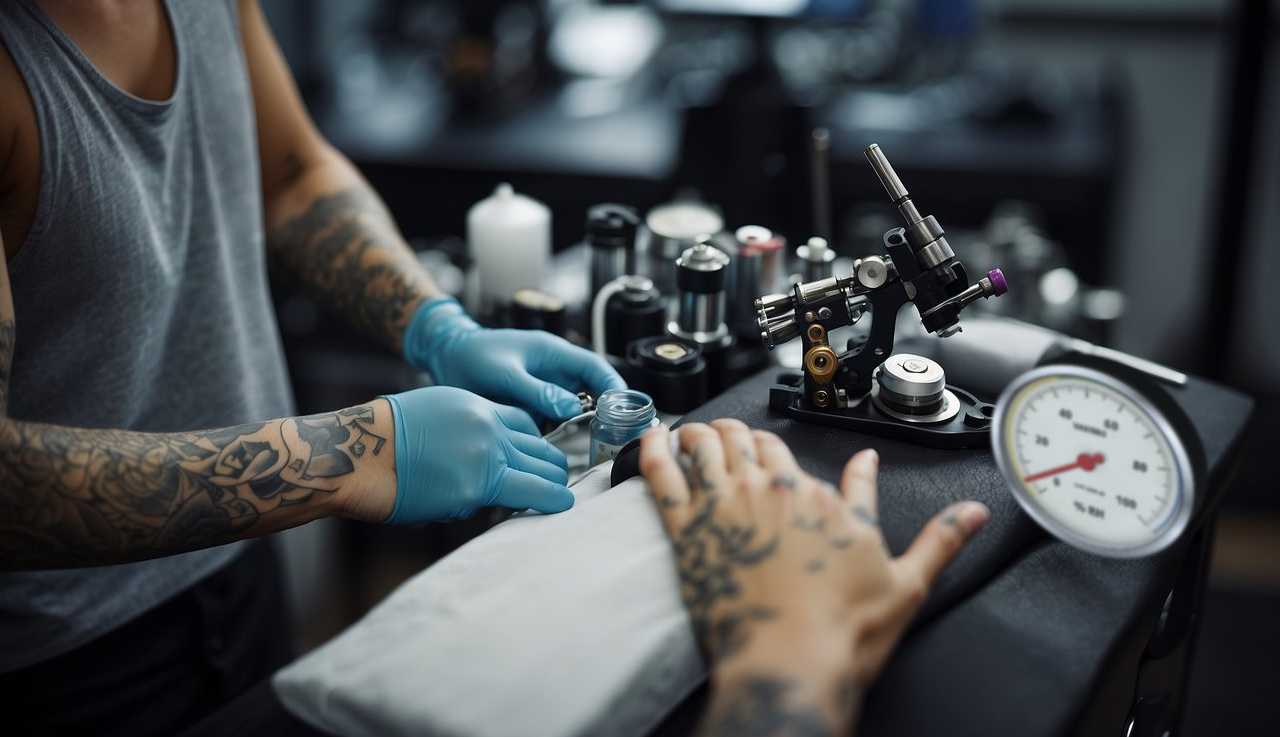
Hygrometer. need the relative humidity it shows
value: 5 %
